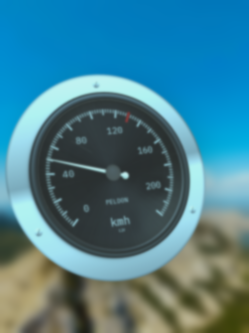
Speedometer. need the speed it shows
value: 50 km/h
